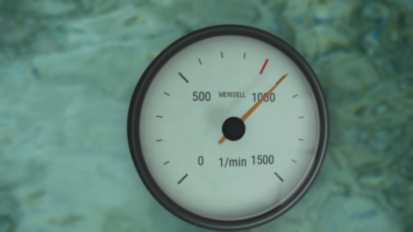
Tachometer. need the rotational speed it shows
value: 1000 rpm
